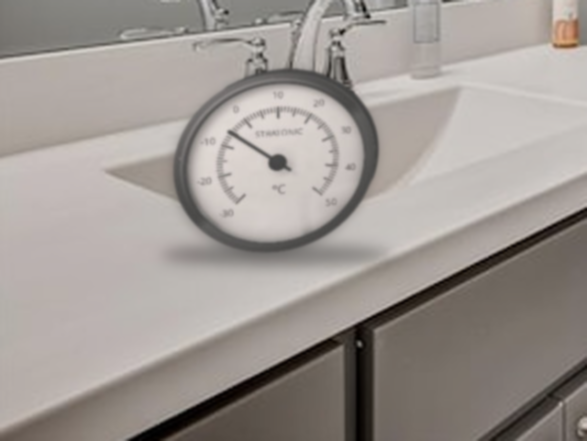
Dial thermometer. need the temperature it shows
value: -5 °C
